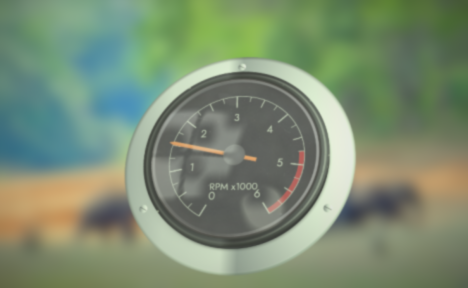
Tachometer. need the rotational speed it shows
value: 1500 rpm
